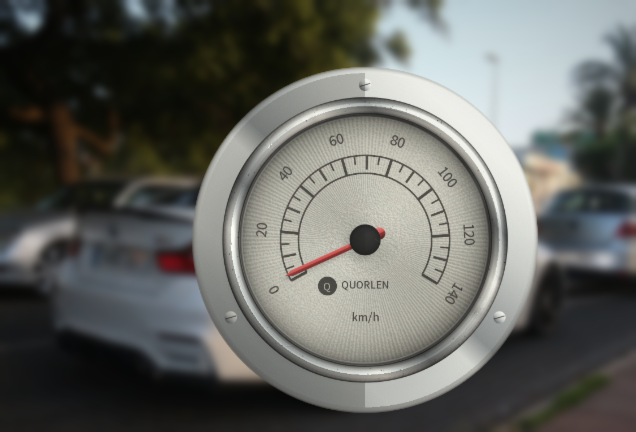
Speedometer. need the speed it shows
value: 2.5 km/h
